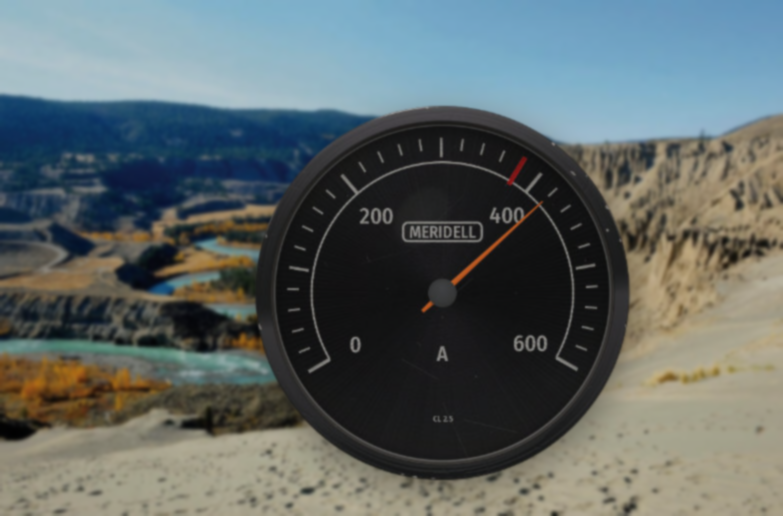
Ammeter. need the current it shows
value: 420 A
